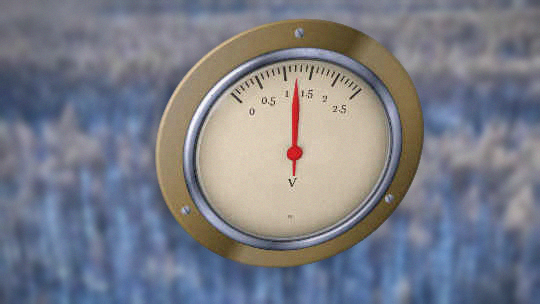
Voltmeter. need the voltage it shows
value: 1.2 V
